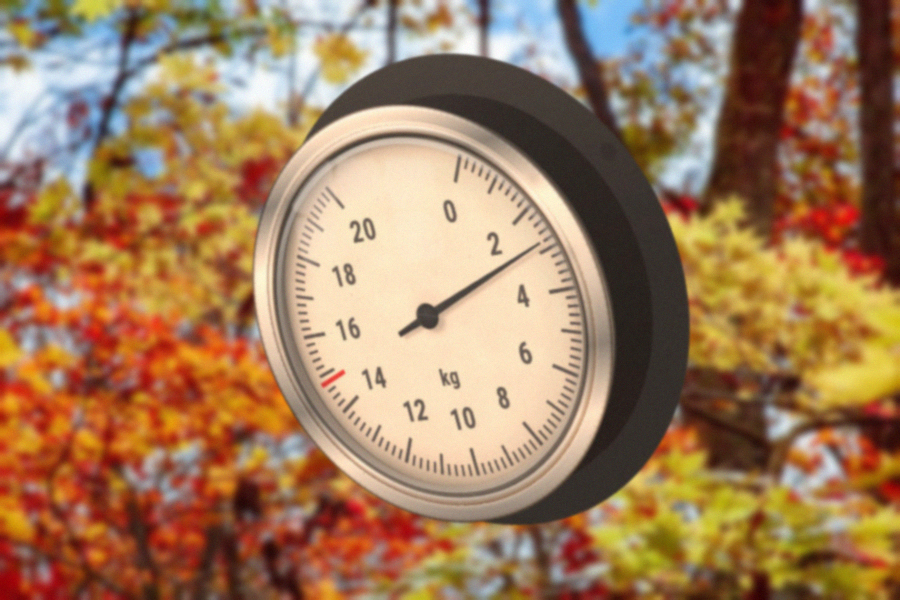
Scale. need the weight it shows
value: 2.8 kg
